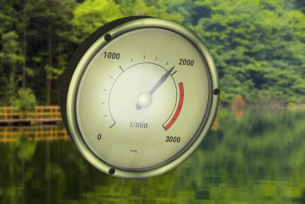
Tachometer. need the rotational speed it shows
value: 1900 rpm
